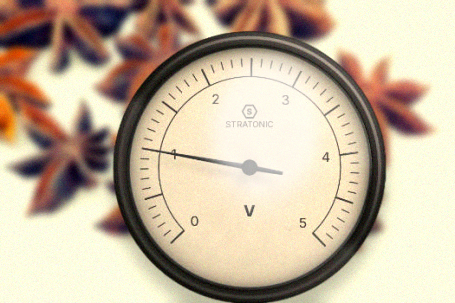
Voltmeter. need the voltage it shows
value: 1 V
